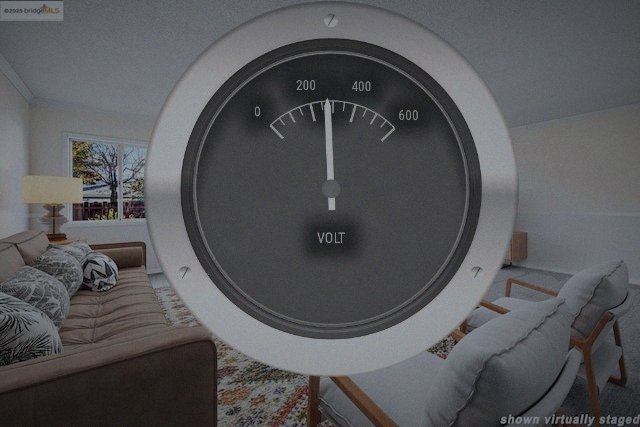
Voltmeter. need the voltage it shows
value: 275 V
